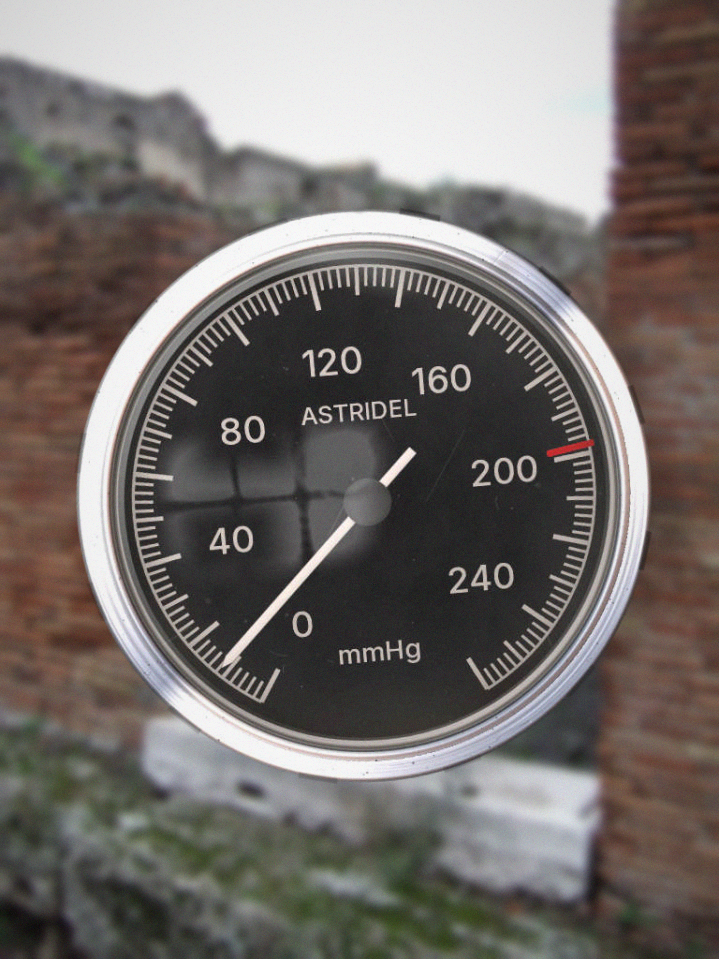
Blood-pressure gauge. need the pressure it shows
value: 12 mmHg
